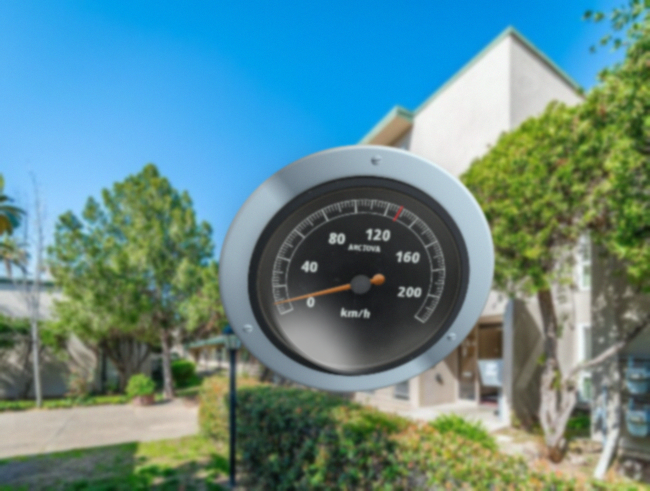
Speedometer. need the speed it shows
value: 10 km/h
